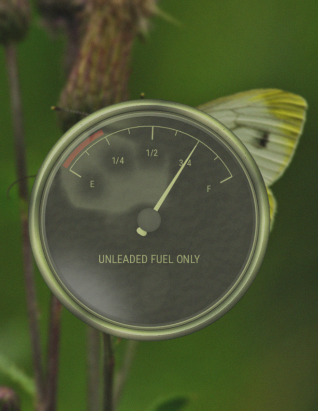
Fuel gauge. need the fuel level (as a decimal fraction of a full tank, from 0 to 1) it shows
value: 0.75
